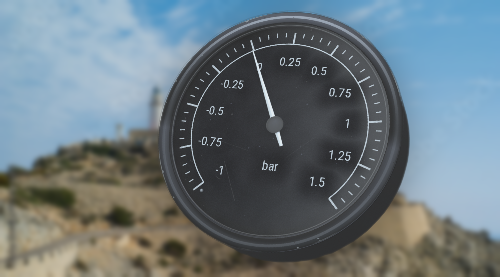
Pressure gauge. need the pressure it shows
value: 0 bar
